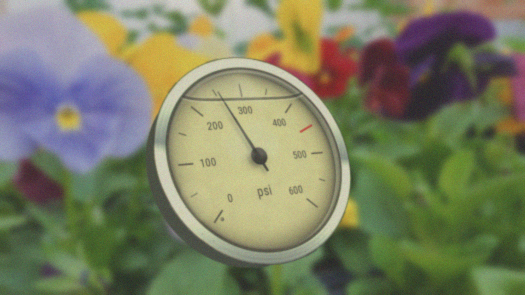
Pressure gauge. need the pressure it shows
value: 250 psi
